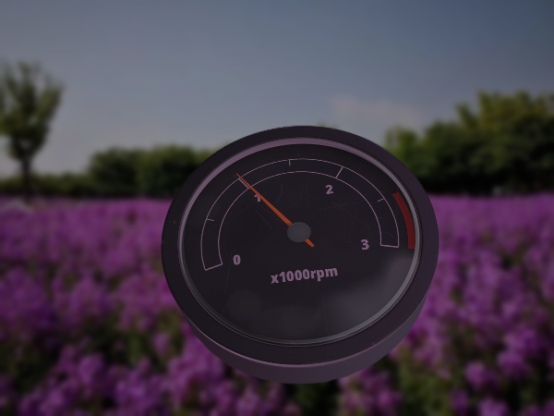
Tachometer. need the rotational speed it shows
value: 1000 rpm
